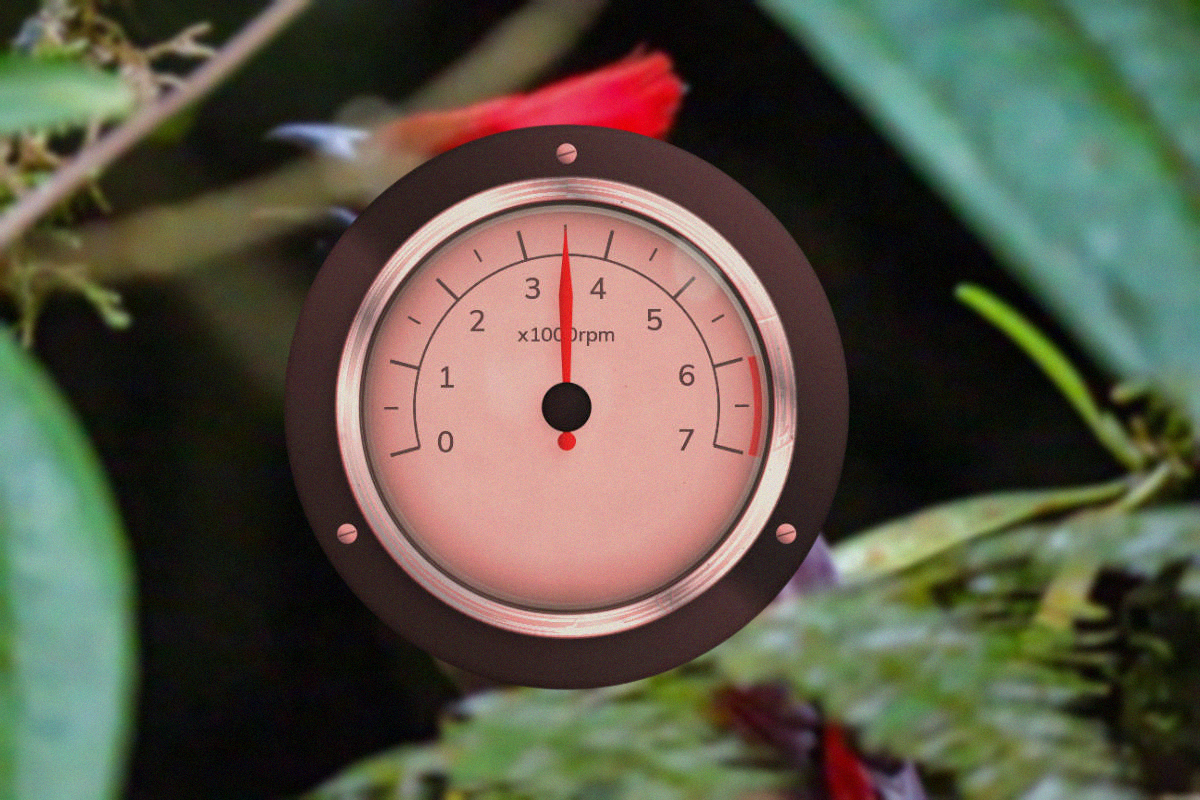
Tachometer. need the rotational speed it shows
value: 3500 rpm
